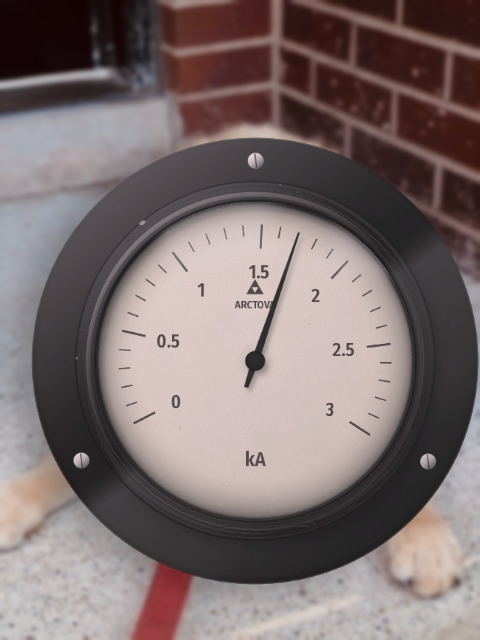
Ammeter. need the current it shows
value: 1.7 kA
